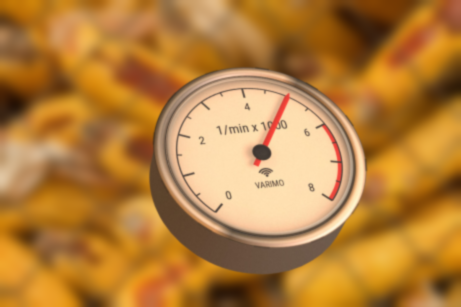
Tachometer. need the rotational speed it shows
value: 5000 rpm
